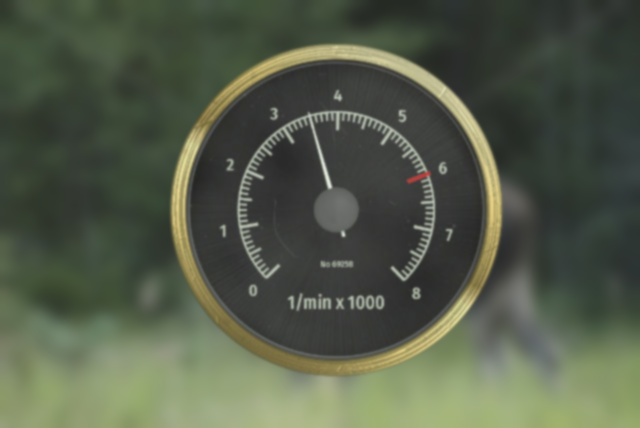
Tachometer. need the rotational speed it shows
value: 3500 rpm
